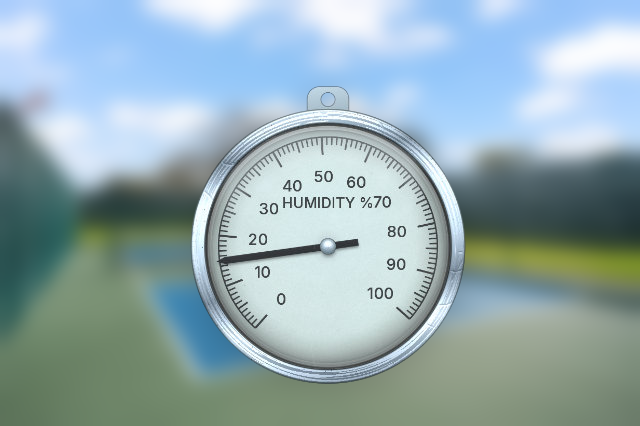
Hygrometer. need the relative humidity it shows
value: 15 %
